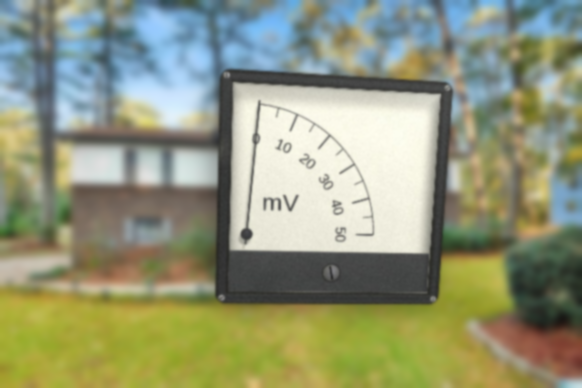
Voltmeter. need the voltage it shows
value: 0 mV
